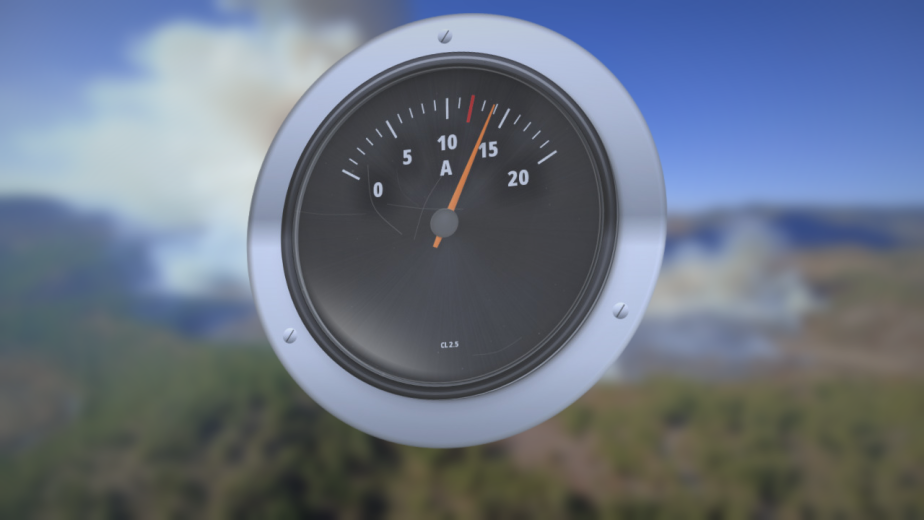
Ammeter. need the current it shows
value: 14 A
